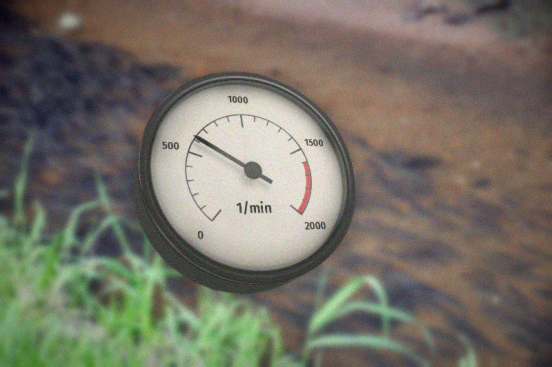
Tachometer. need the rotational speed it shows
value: 600 rpm
